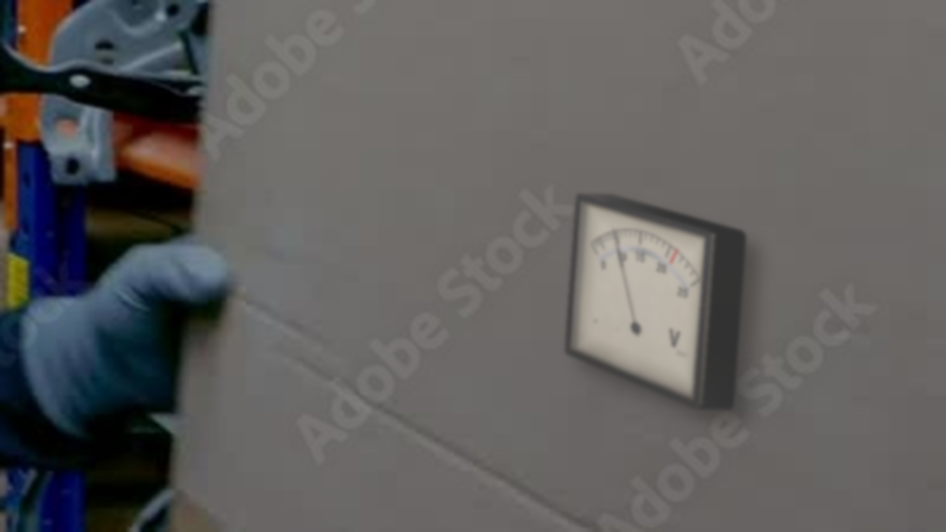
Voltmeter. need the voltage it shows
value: 10 V
